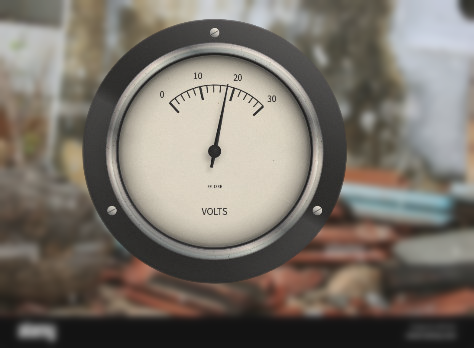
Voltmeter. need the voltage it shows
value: 18 V
